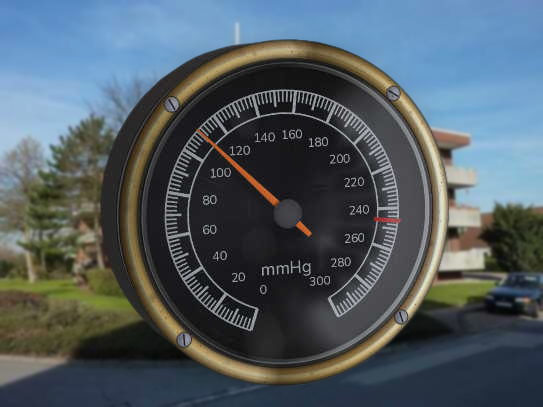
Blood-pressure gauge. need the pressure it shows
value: 110 mmHg
